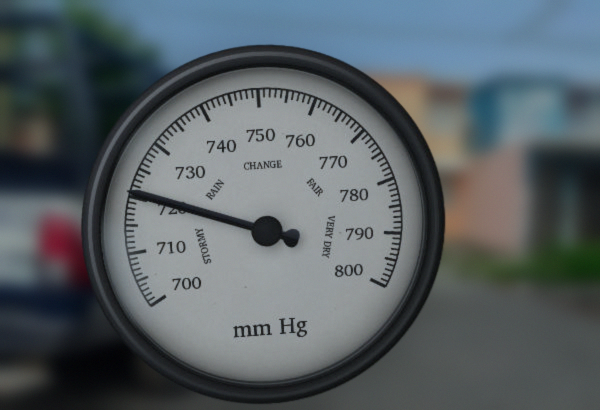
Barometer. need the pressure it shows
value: 721 mmHg
